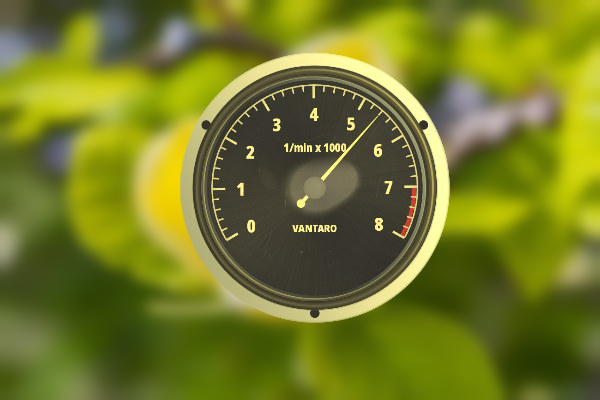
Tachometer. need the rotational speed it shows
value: 5400 rpm
